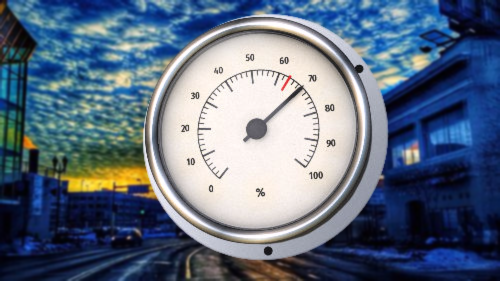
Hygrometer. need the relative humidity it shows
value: 70 %
